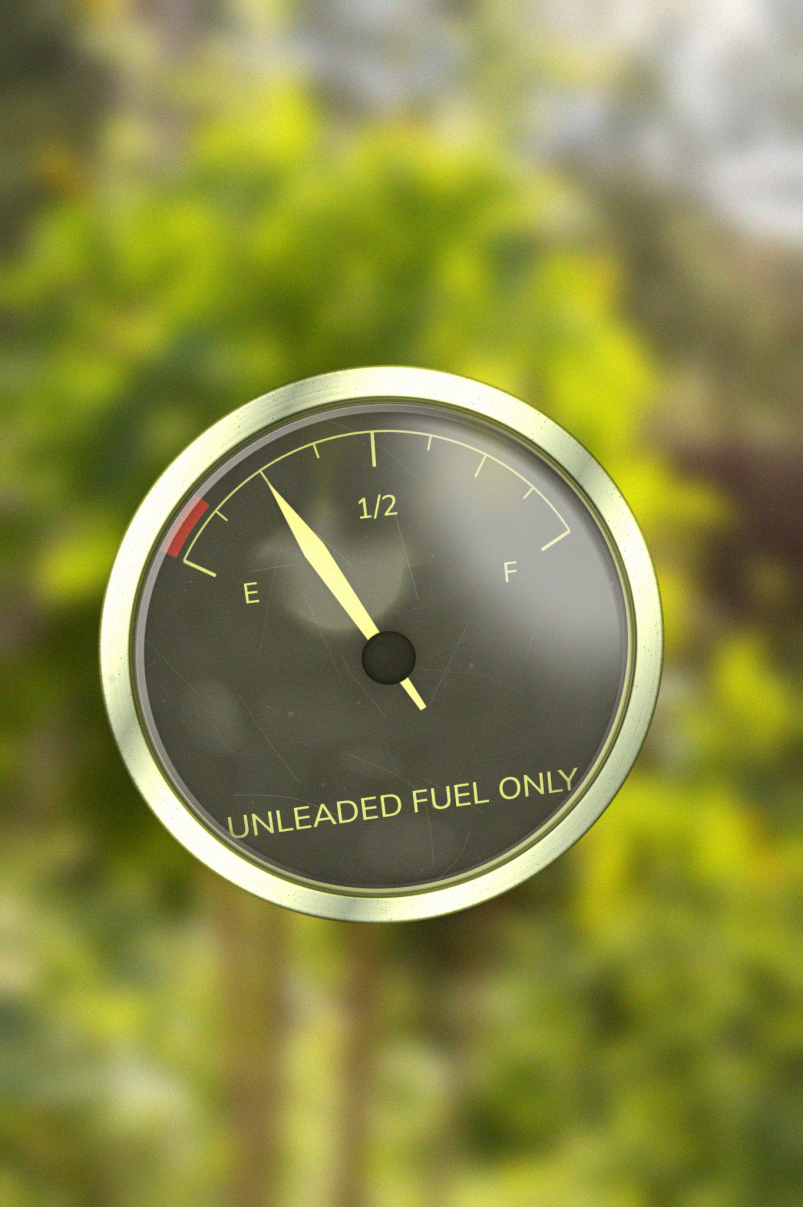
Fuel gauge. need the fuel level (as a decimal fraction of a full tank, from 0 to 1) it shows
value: 0.25
